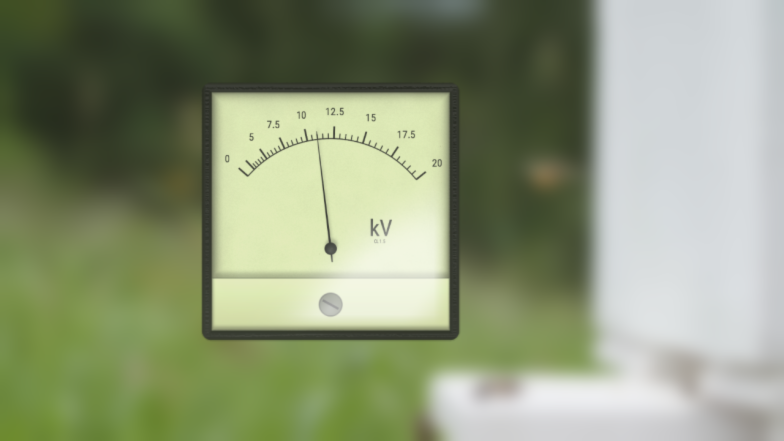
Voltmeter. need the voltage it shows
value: 11 kV
